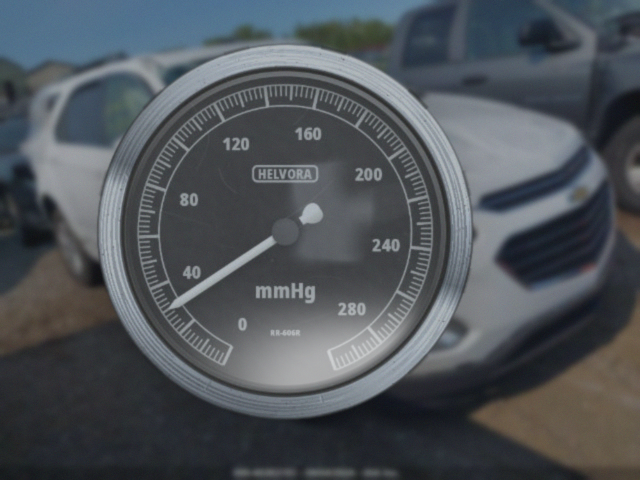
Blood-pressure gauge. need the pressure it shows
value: 30 mmHg
